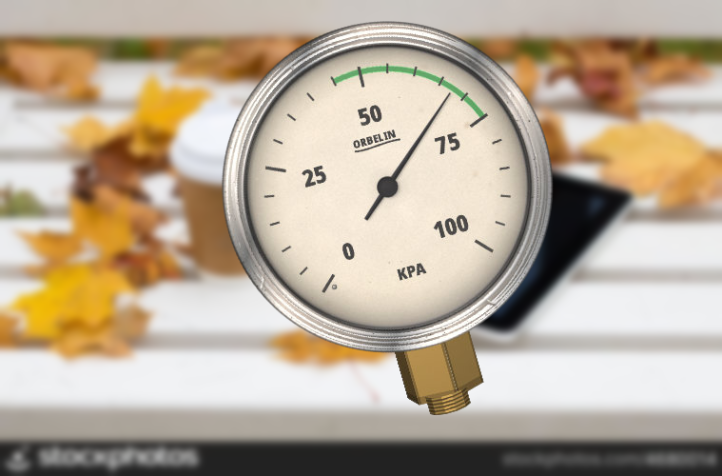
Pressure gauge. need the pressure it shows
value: 67.5 kPa
